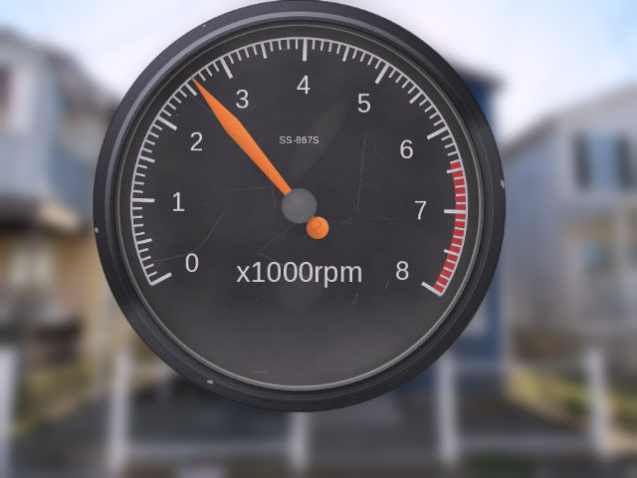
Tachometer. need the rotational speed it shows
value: 2600 rpm
